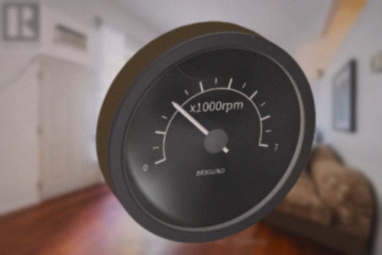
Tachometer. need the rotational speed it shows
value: 2000 rpm
